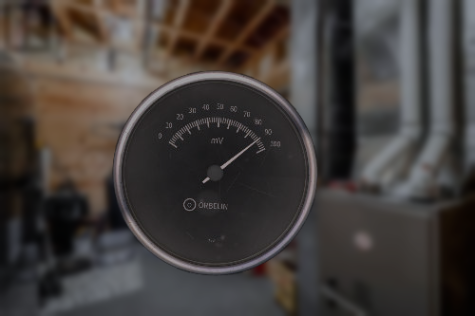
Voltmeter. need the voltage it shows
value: 90 mV
